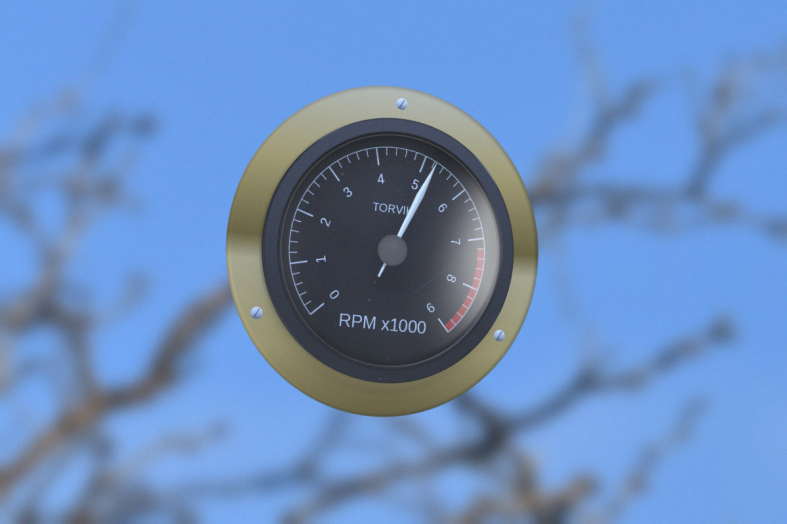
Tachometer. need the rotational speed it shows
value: 5200 rpm
